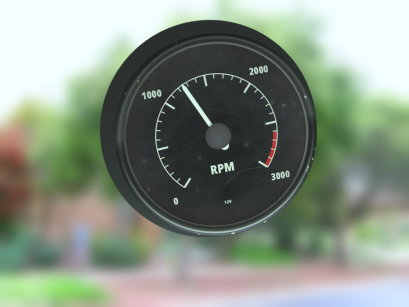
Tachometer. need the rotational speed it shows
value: 1250 rpm
